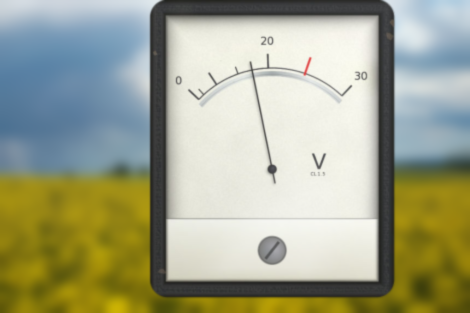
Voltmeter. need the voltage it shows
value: 17.5 V
